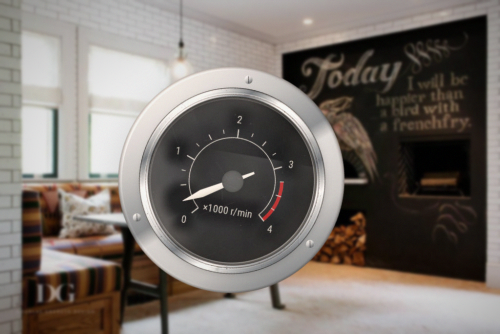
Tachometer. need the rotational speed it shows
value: 250 rpm
